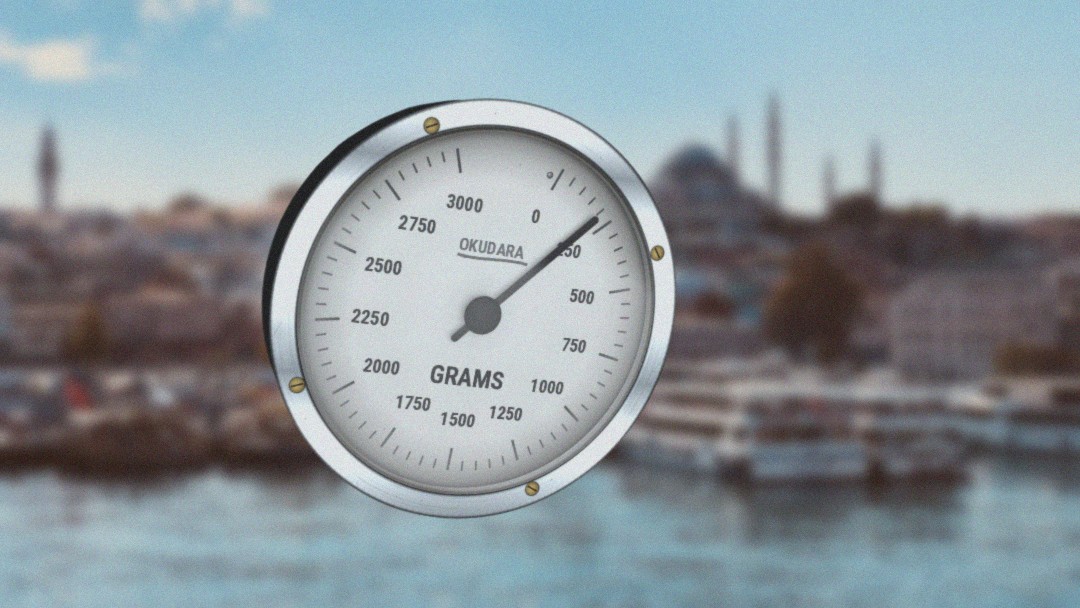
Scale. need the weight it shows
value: 200 g
